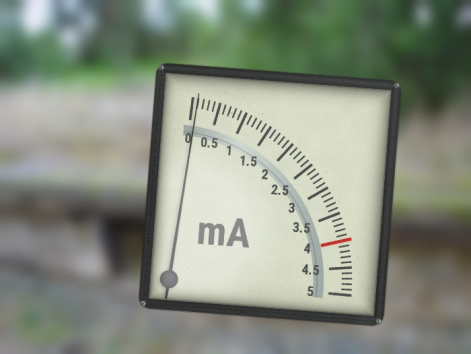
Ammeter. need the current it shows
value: 0.1 mA
